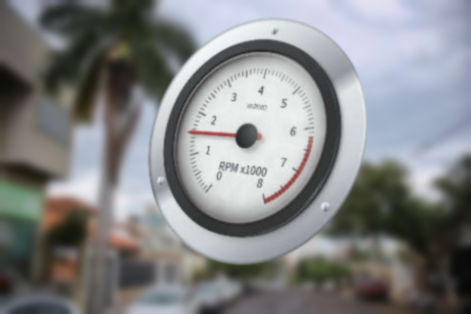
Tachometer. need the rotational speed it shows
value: 1500 rpm
